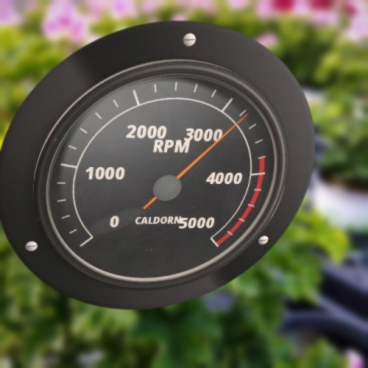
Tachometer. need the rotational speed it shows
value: 3200 rpm
